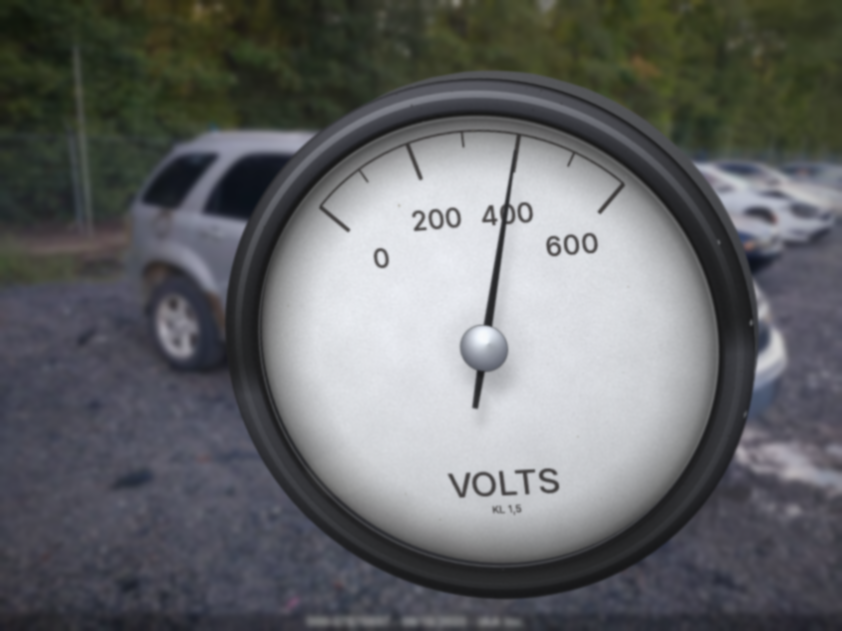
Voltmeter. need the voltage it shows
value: 400 V
